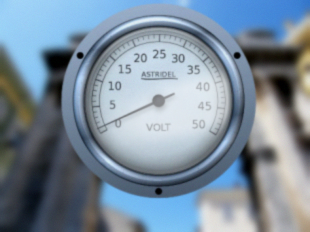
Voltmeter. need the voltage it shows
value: 1 V
